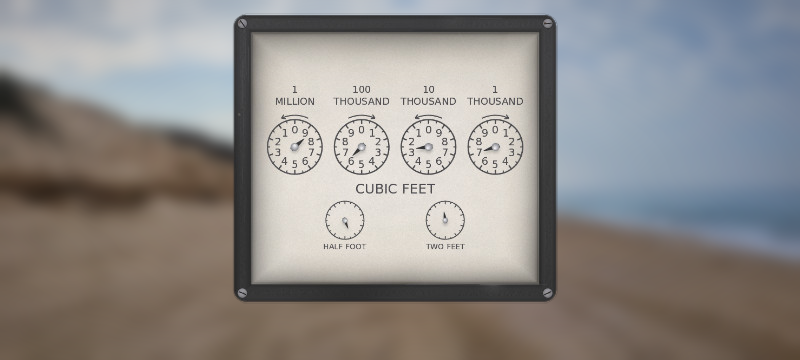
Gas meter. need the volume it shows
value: 862700 ft³
